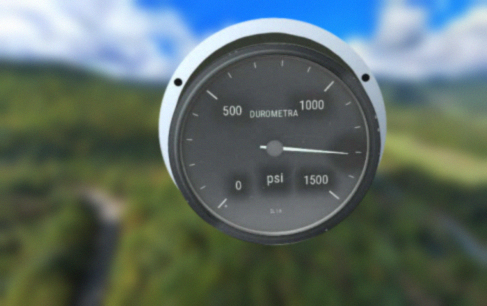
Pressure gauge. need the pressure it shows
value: 1300 psi
